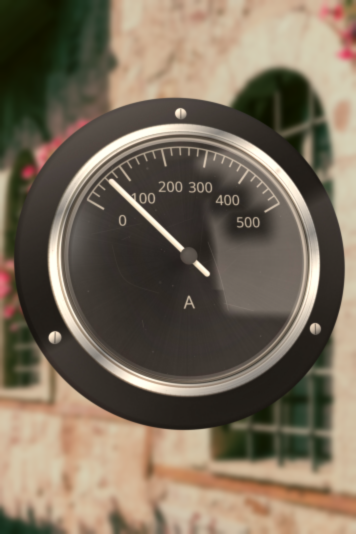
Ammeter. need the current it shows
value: 60 A
